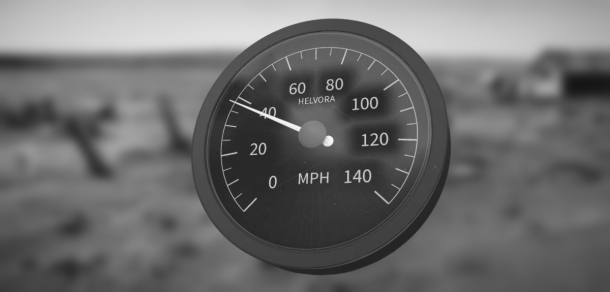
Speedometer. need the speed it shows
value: 37.5 mph
